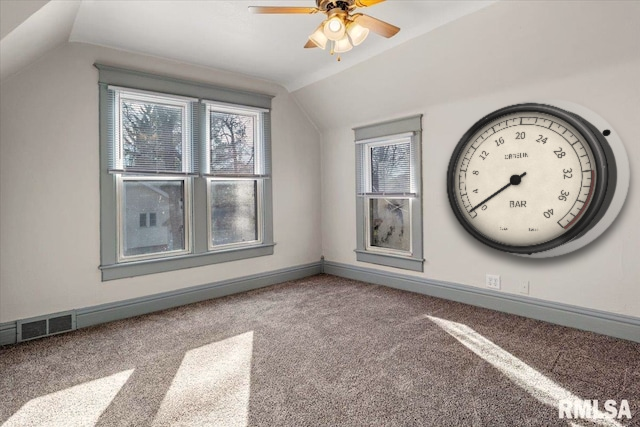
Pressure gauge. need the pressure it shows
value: 1 bar
